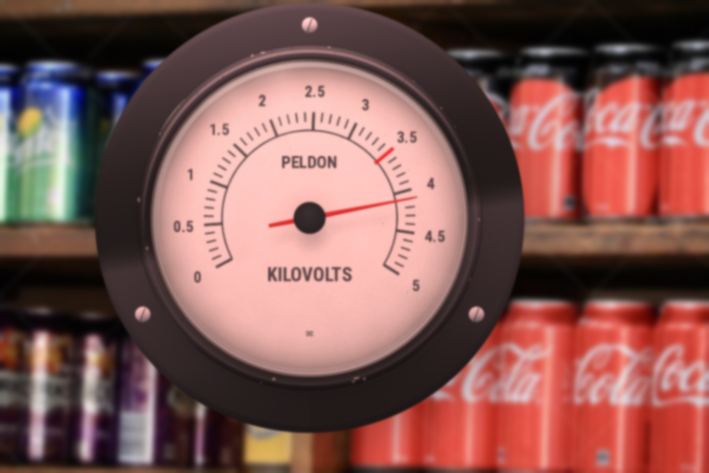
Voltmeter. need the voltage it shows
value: 4.1 kV
